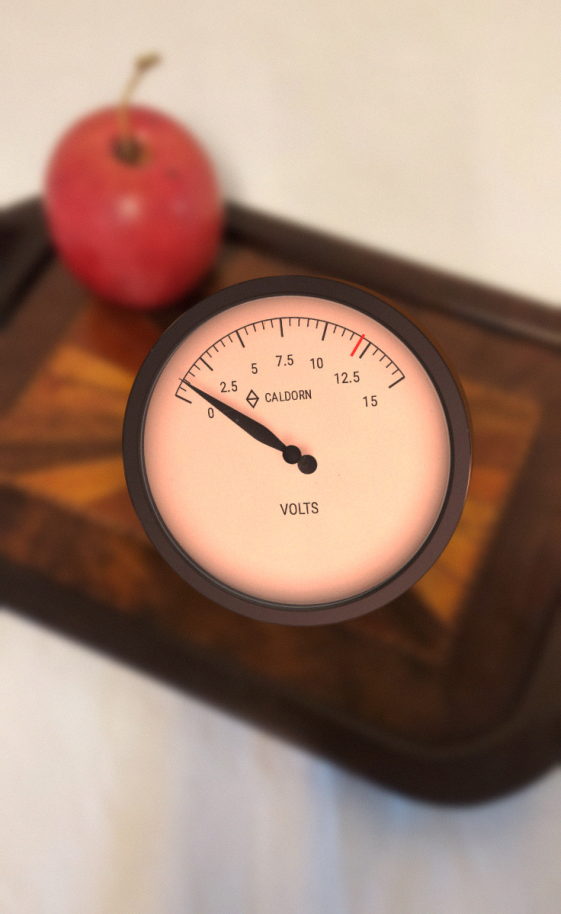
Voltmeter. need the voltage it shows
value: 1 V
